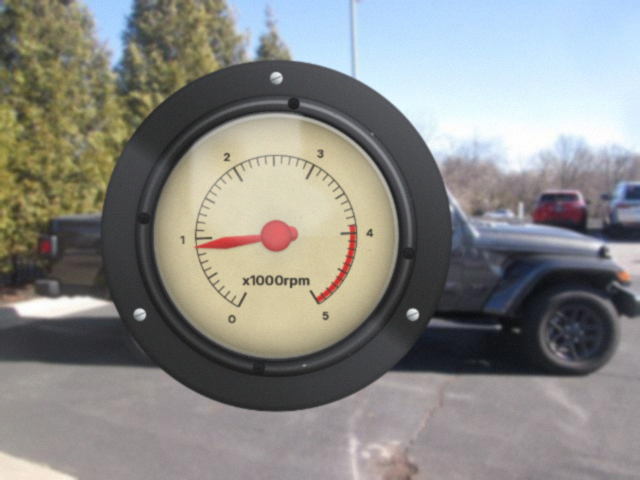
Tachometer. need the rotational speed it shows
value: 900 rpm
